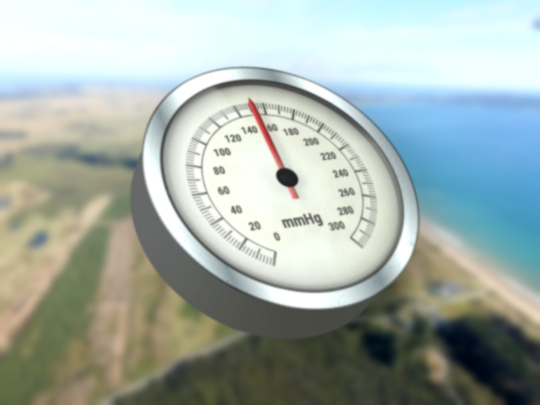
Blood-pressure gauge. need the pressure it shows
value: 150 mmHg
